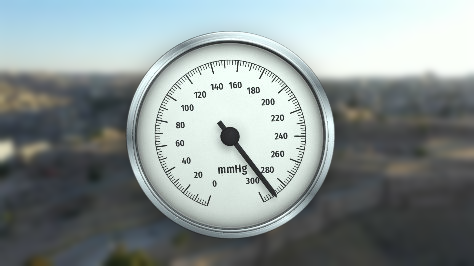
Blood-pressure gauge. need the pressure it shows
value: 290 mmHg
